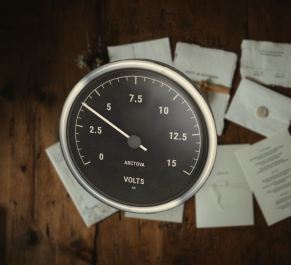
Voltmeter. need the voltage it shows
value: 4 V
